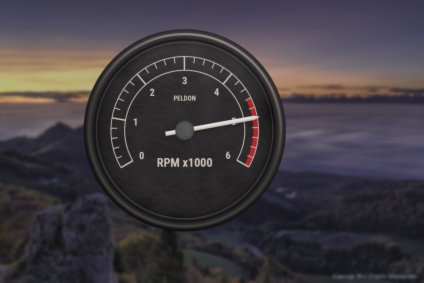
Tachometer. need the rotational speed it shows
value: 5000 rpm
